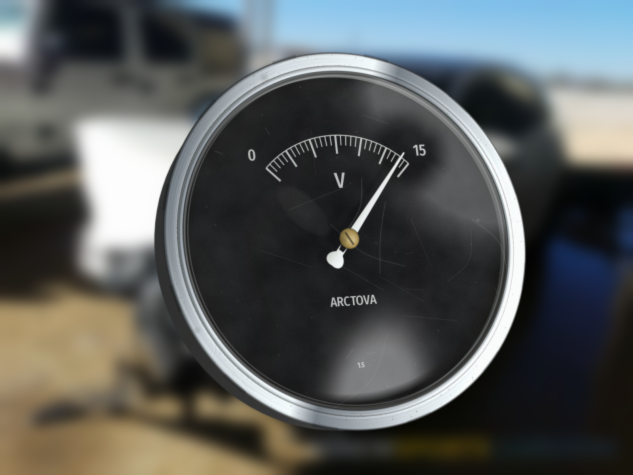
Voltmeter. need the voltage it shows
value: 14 V
